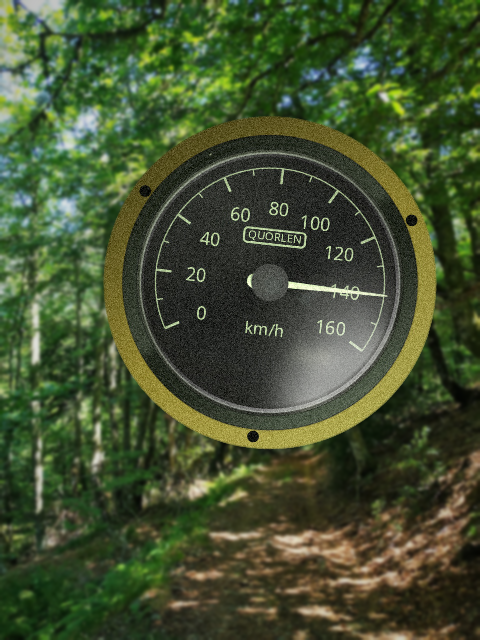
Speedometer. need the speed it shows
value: 140 km/h
